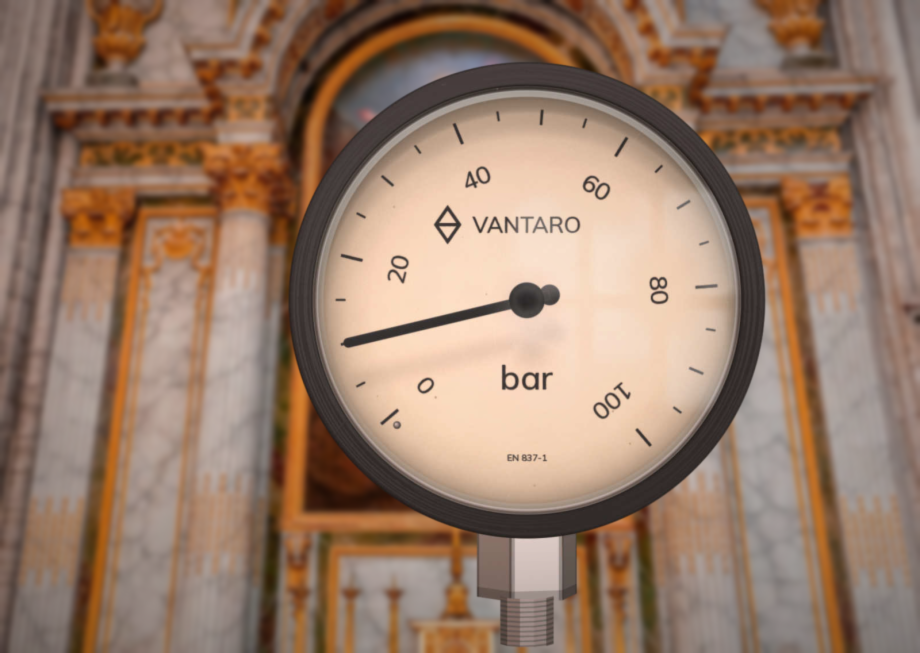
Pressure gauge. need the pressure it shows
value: 10 bar
